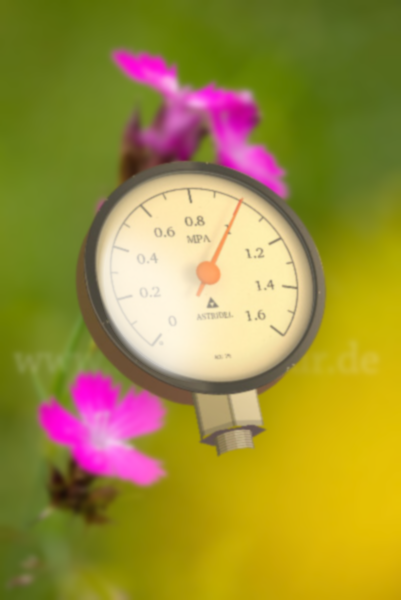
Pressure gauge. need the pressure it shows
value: 1 MPa
